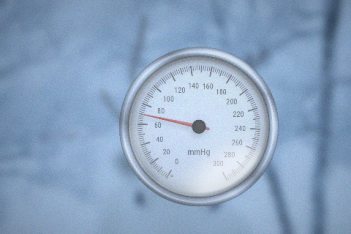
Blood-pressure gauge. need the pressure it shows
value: 70 mmHg
